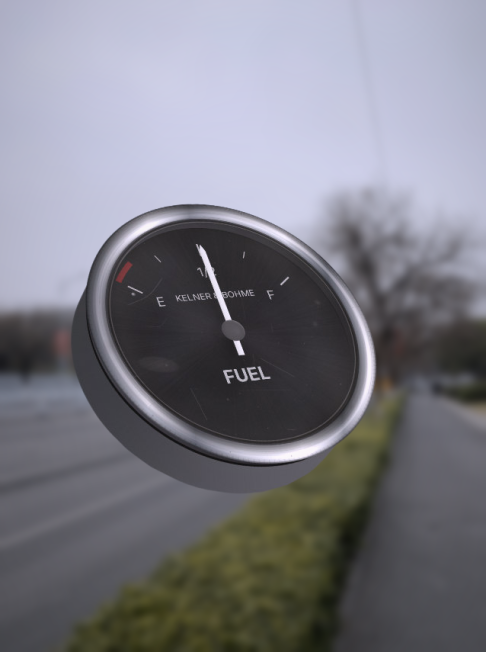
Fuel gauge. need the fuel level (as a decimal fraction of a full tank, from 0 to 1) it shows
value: 0.5
